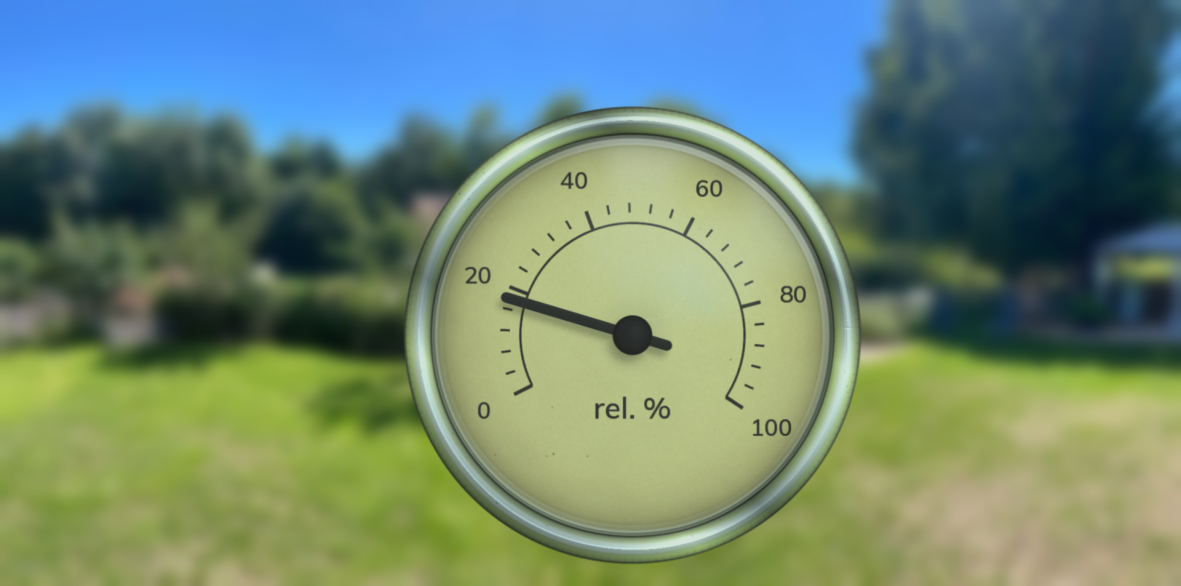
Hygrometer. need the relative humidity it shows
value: 18 %
